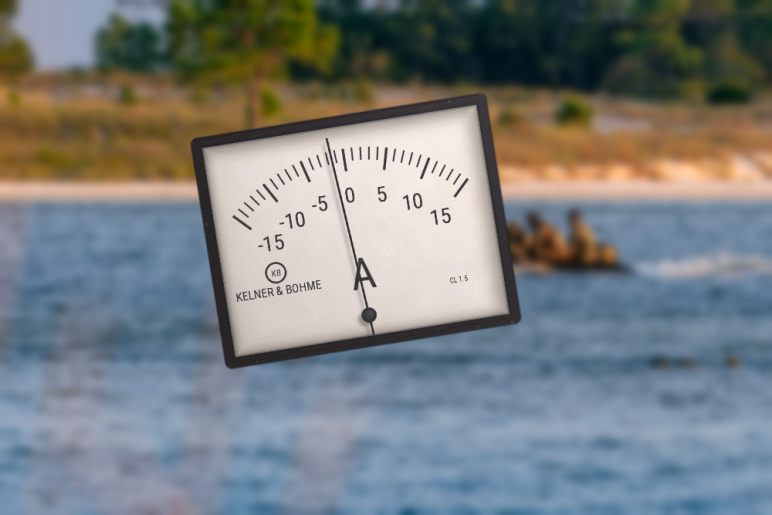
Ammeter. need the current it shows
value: -1.5 A
